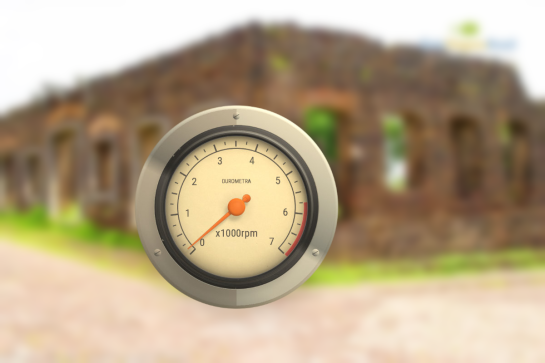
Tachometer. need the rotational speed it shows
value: 125 rpm
